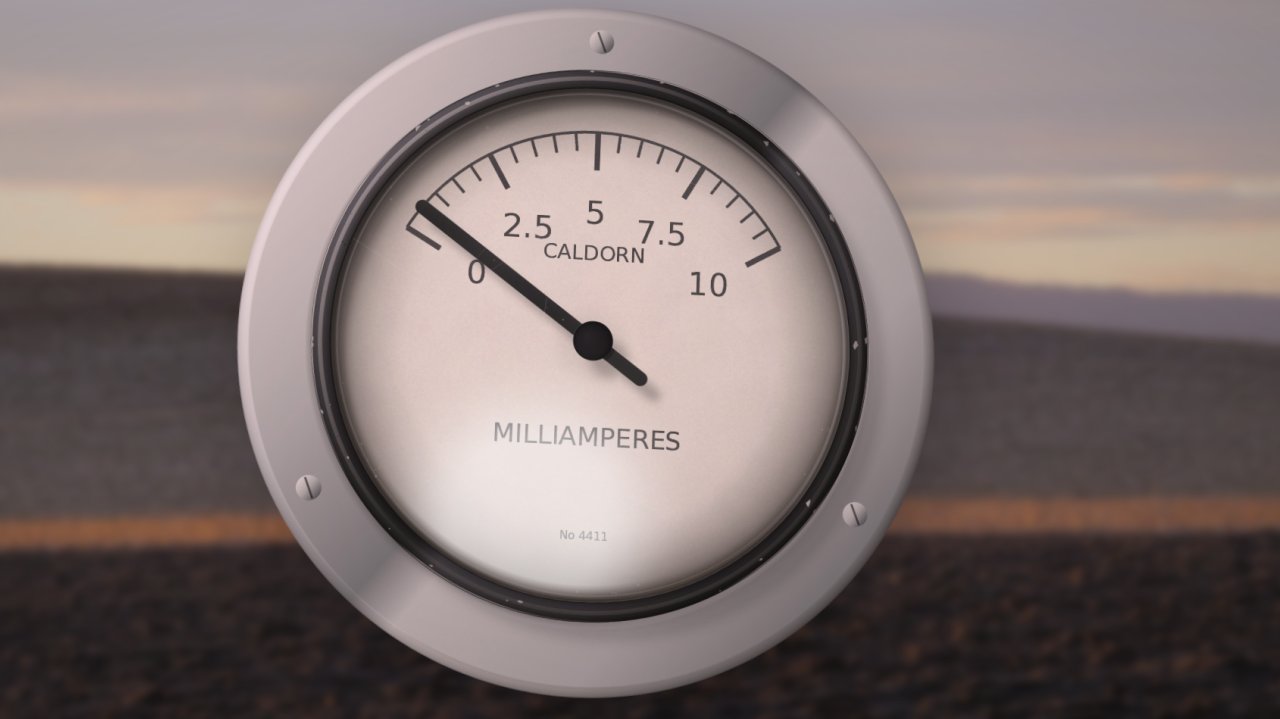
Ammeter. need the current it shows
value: 0.5 mA
